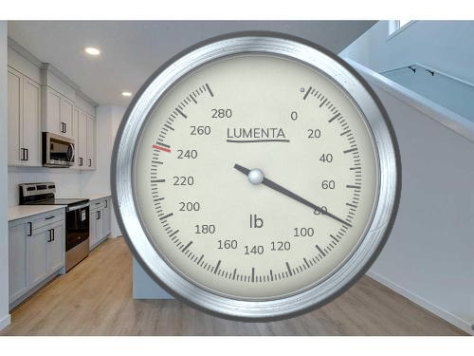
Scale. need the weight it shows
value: 80 lb
